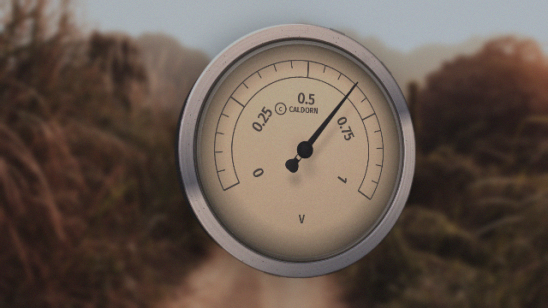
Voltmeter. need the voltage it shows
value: 0.65 V
